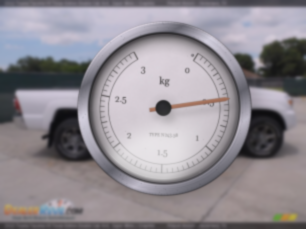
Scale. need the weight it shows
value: 0.5 kg
